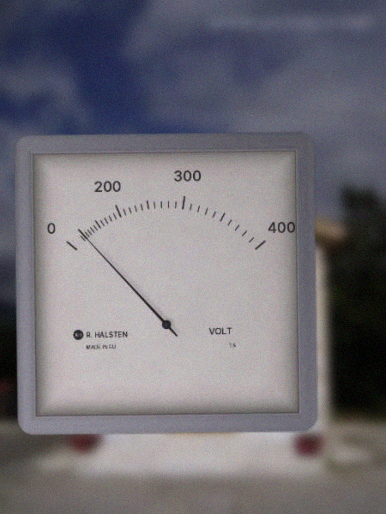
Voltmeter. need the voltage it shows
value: 100 V
